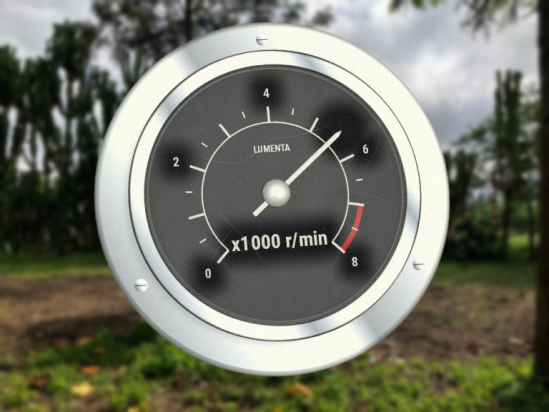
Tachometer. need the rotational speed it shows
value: 5500 rpm
